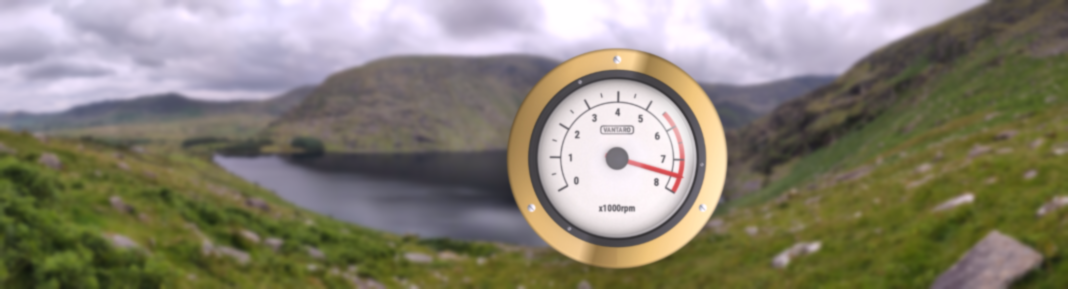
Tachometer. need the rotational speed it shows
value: 7500 rpm
